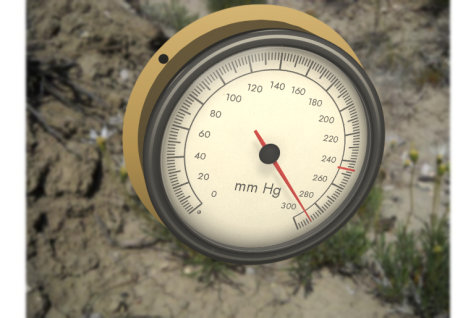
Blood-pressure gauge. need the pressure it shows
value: 290 mmHg
